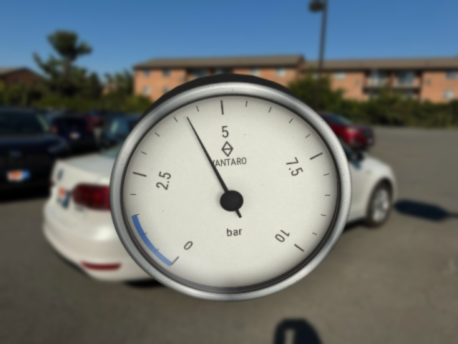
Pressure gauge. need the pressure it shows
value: 4.25 bar
